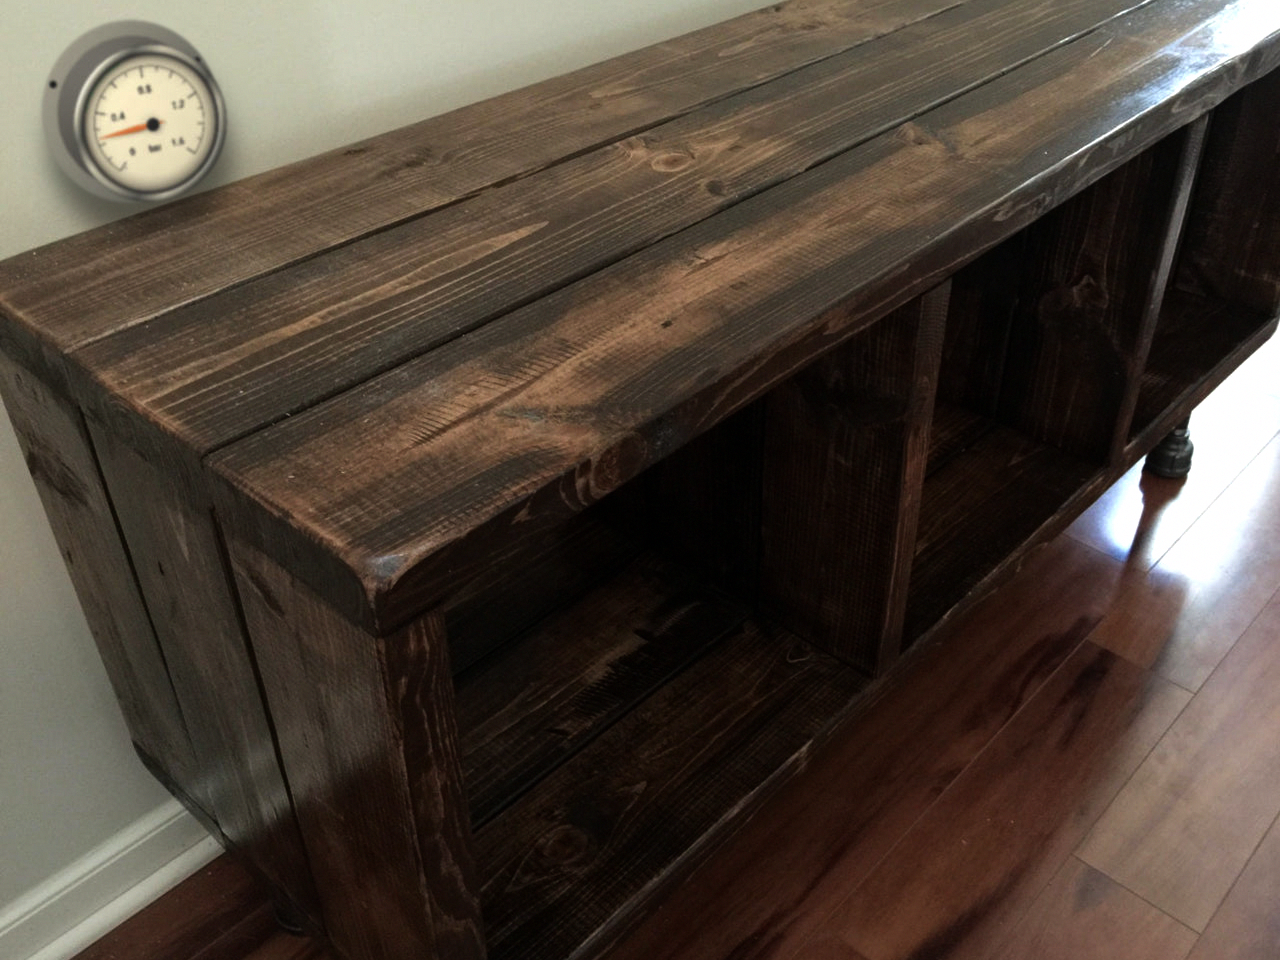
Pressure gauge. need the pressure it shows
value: 0.25 bar
